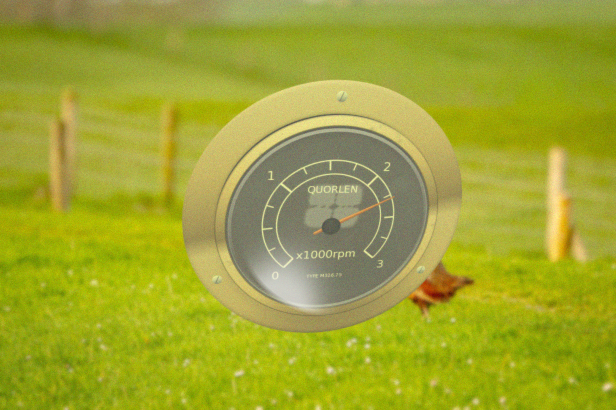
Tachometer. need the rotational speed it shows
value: 2250 rpm
